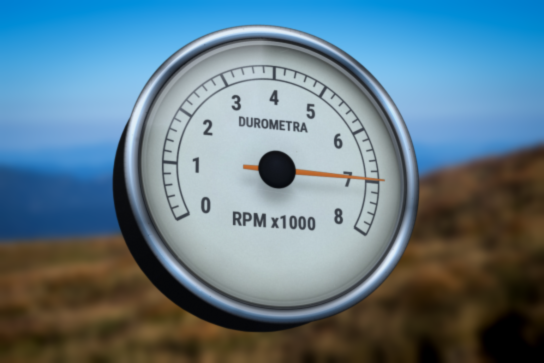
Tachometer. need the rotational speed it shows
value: 7000 rpm
